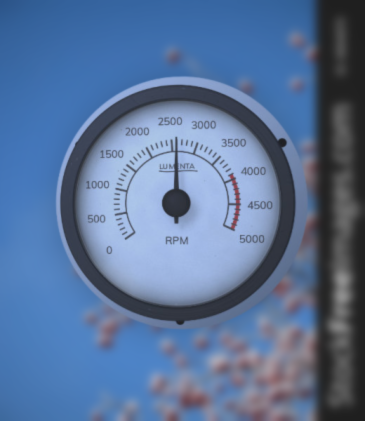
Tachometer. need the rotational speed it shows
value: 2600 rpm
